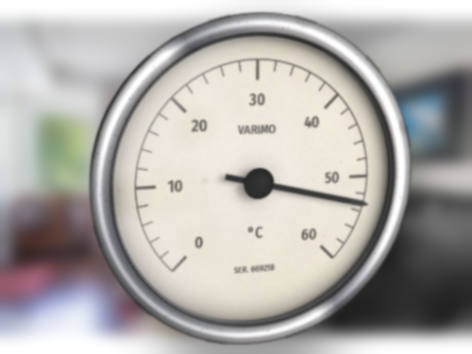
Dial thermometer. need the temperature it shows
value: 53 °C
